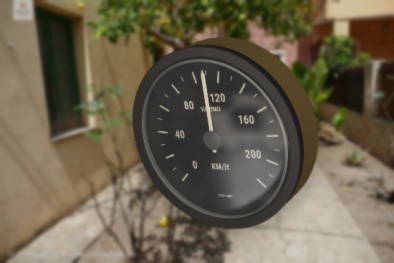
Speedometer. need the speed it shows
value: 110 km/h
